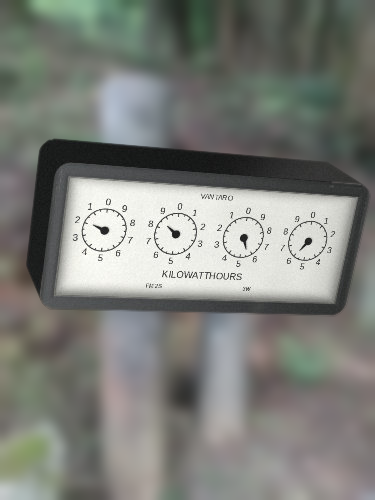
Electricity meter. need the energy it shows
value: 1856 kWh
